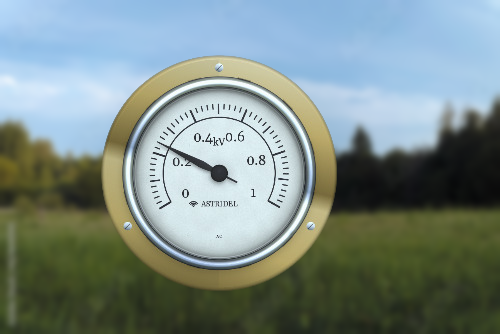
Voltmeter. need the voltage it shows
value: 0.24 kV
